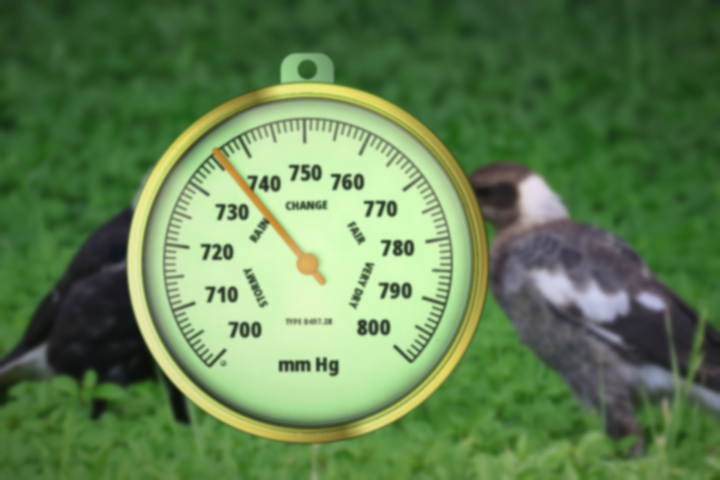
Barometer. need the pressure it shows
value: 736 mmHg
